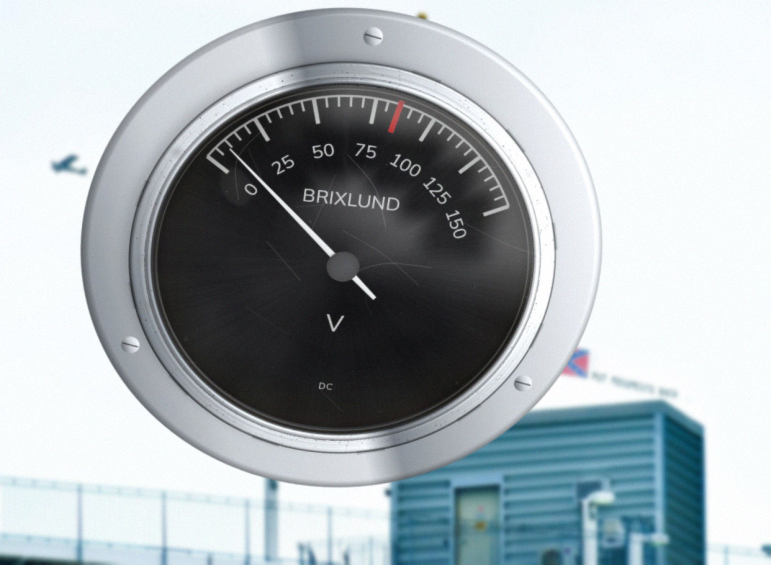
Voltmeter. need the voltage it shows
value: 10 V
